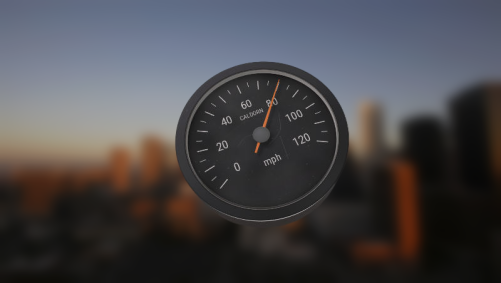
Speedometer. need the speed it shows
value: 80 mph
